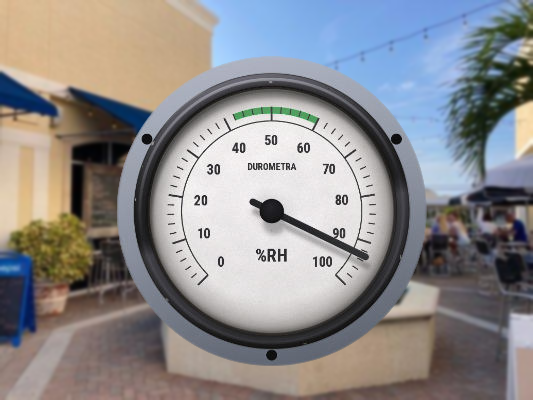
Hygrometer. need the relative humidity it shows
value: 93 %
